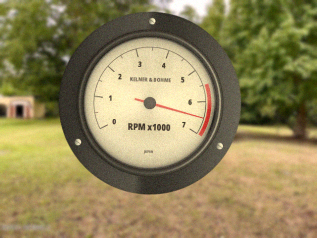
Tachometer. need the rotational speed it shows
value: 6500 rpm
